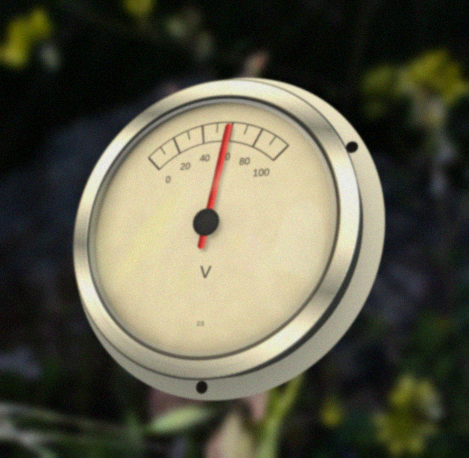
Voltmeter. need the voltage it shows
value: 60 V
